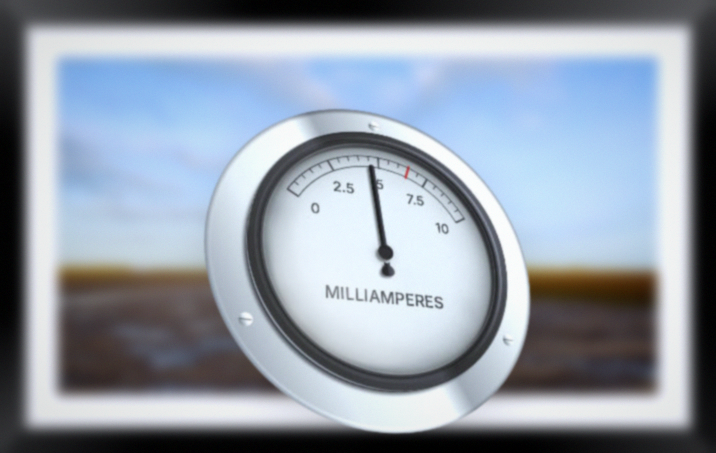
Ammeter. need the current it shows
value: 4.5 mA
